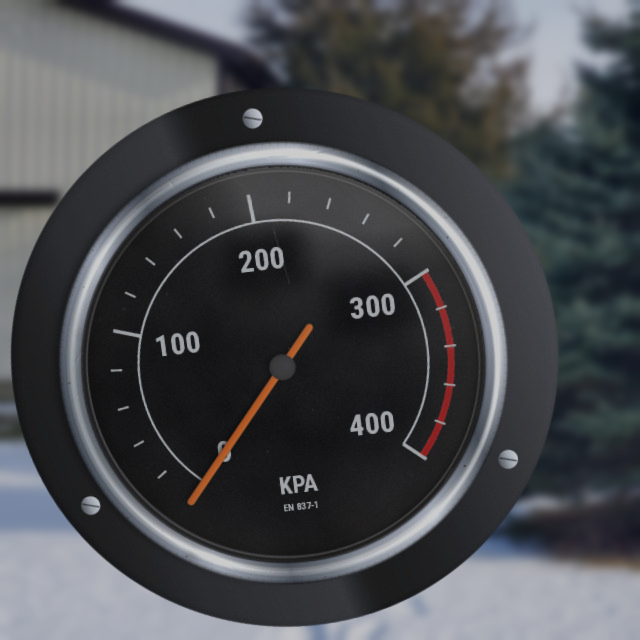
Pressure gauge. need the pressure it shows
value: 0 kPa
